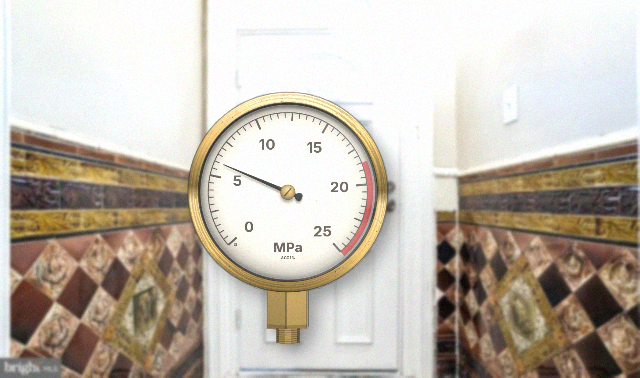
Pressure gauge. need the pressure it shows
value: 6 MPa
